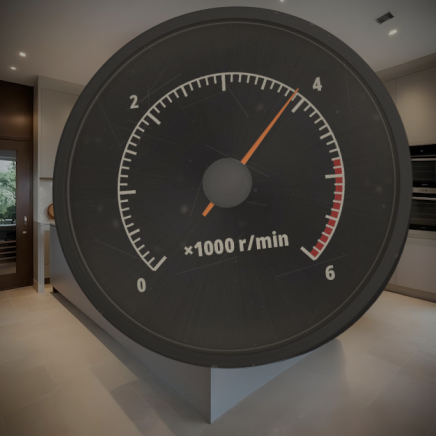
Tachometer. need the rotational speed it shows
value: 3900 rpm
